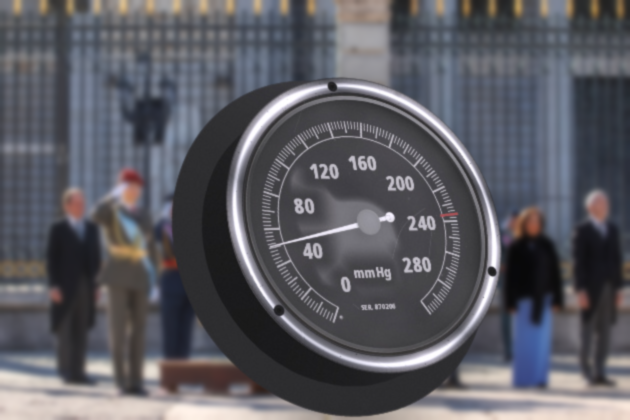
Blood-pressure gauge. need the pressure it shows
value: 50 mmHg
